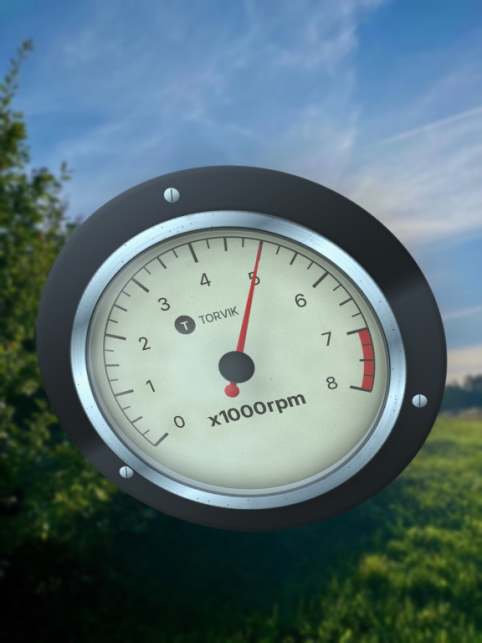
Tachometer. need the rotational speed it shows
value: 5000 rpm
